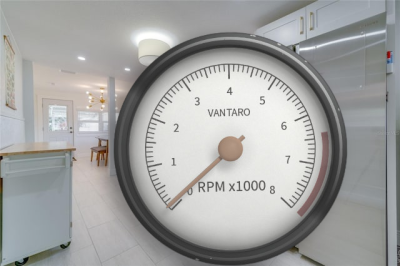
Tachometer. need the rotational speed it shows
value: 100 rpm
